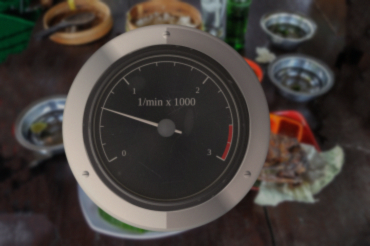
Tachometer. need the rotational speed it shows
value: 600 rpm
